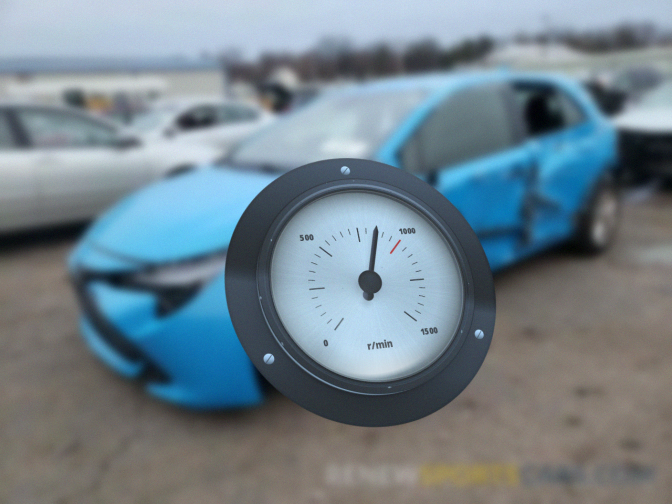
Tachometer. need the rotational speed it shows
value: 850 rpm
